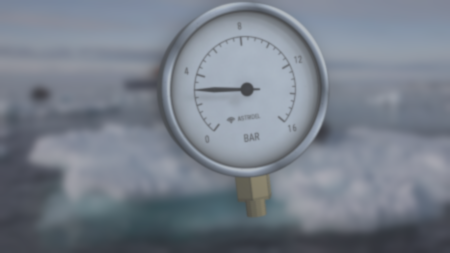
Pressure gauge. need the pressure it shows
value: 3 bar
